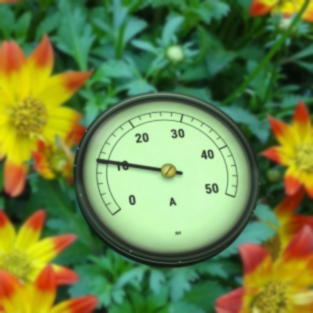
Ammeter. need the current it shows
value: 10 A
